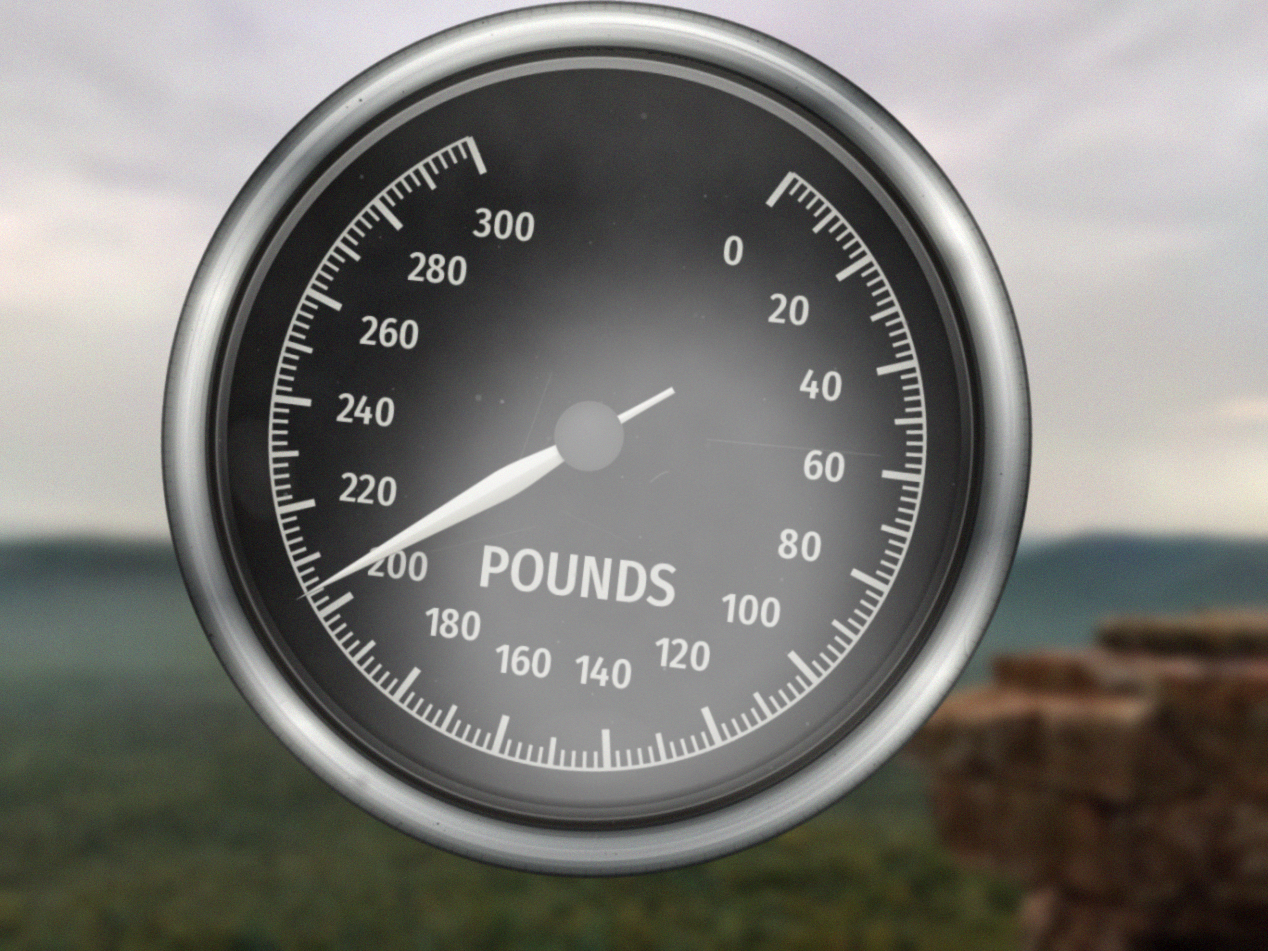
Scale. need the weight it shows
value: 204 lb
